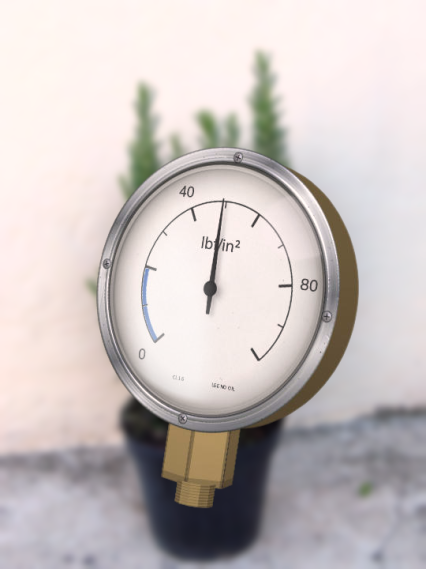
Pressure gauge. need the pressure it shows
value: 50 psi
